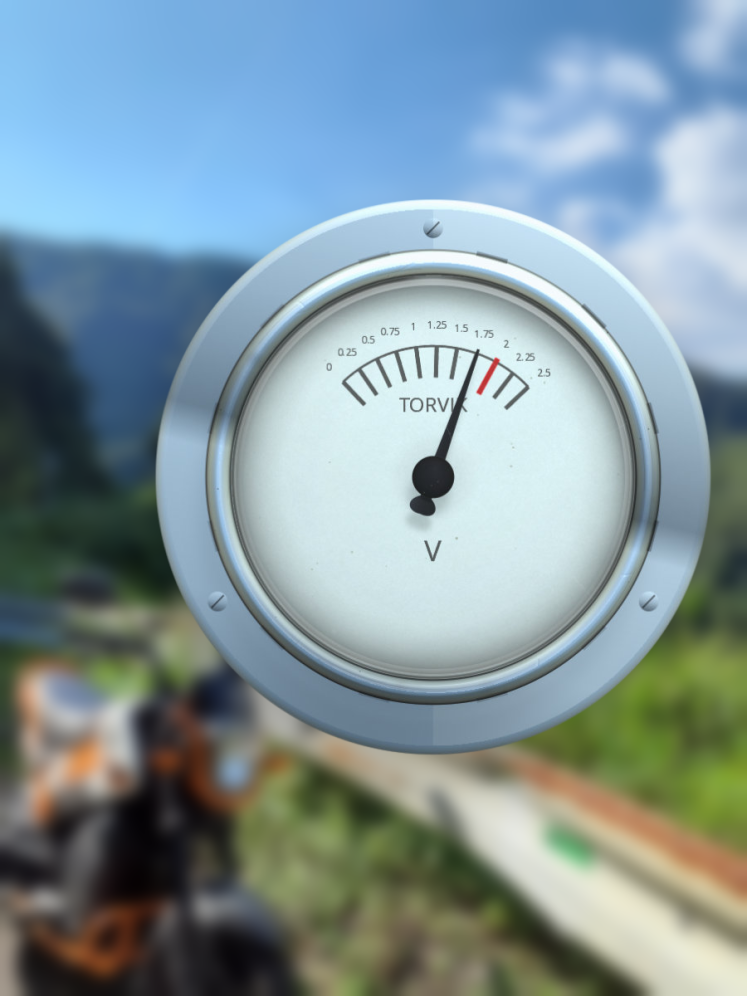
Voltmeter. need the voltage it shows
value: 1.75 V
